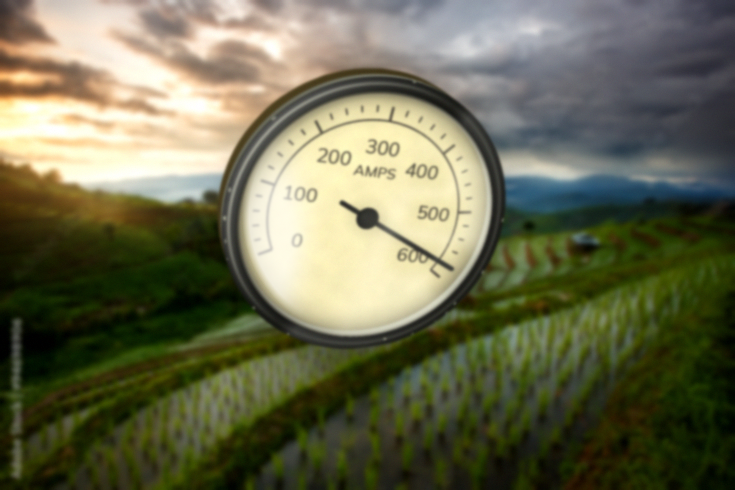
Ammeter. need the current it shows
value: 580 A
